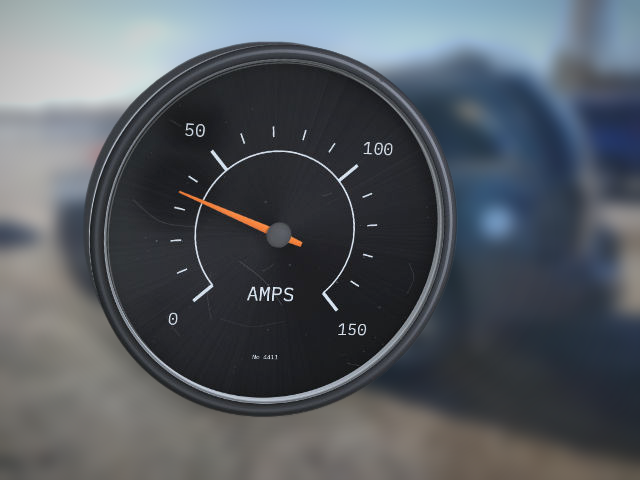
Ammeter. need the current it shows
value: 35 A
